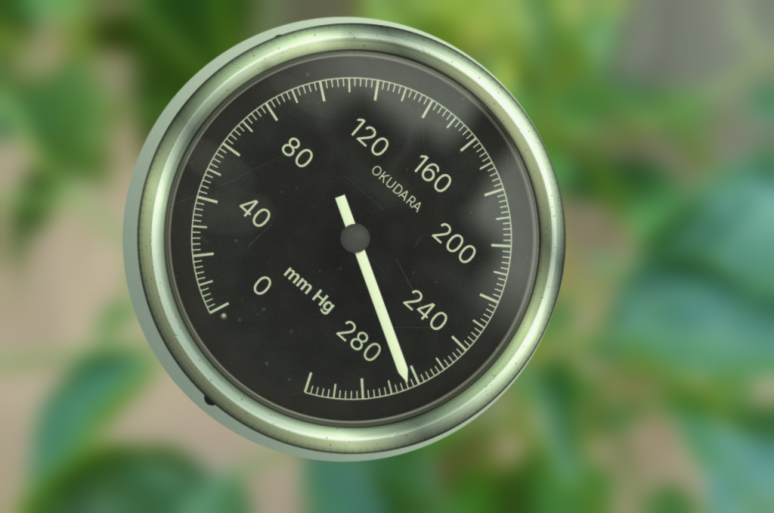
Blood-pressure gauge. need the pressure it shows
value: 264 mmHg
